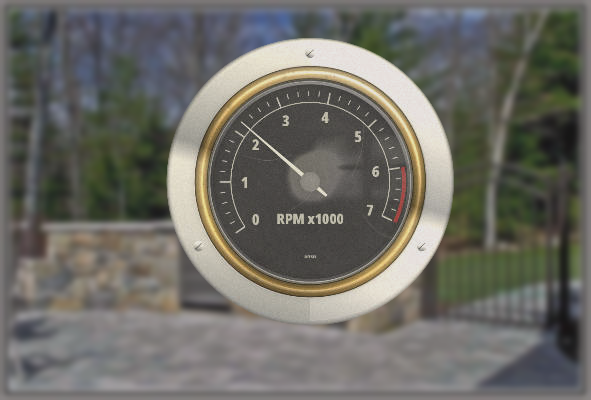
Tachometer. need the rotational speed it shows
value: 2200 rpm
